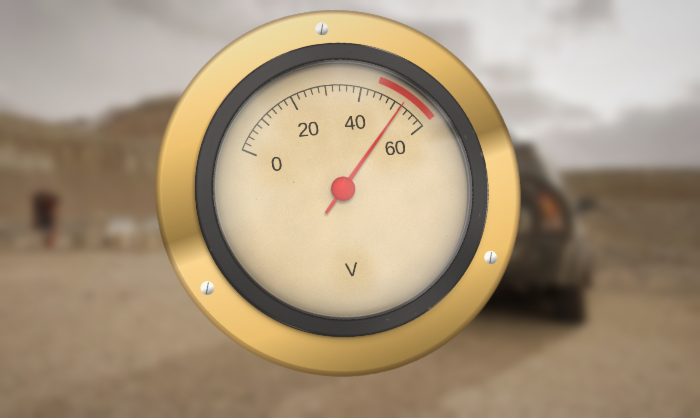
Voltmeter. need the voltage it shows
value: 52 V
